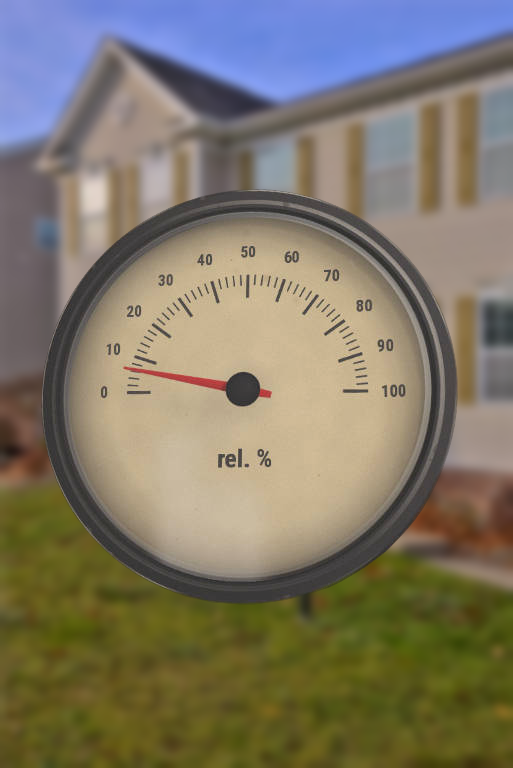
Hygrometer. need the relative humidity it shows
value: 6 %
